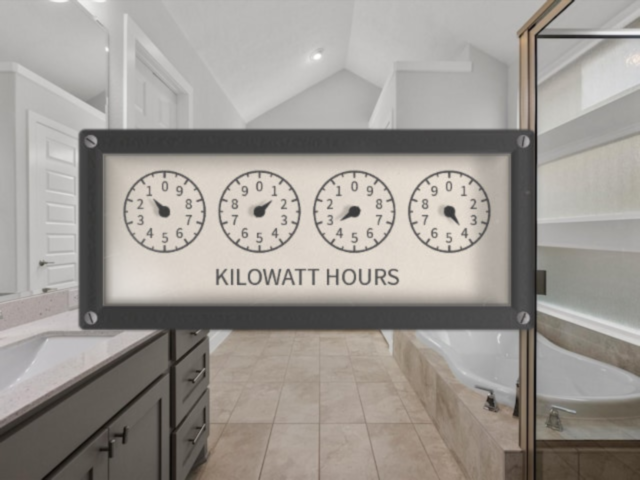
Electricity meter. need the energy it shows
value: 1134 kWh
